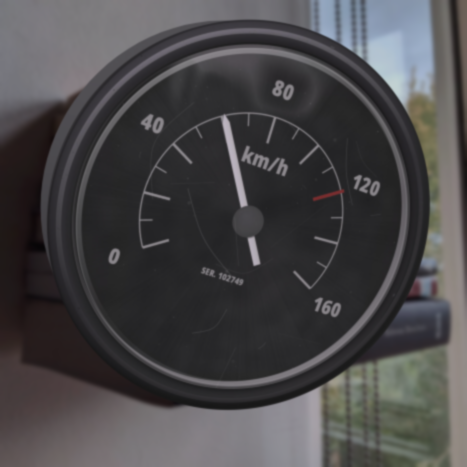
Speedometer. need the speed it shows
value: 60 km/h
